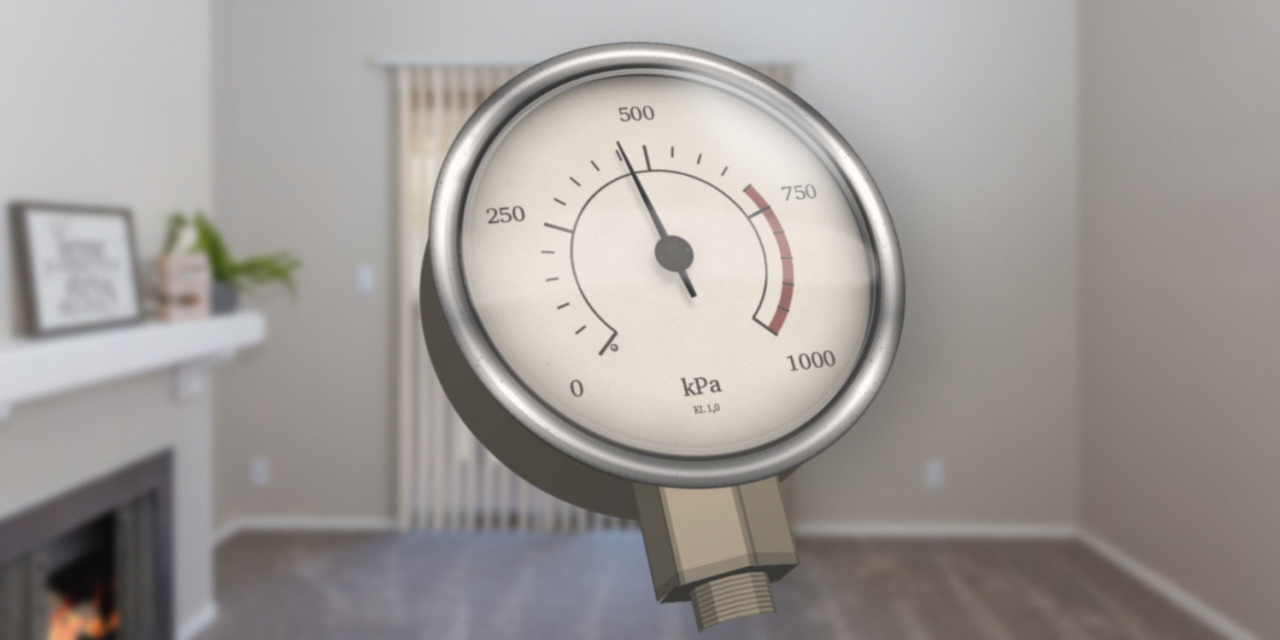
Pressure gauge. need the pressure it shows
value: 450 kPa
